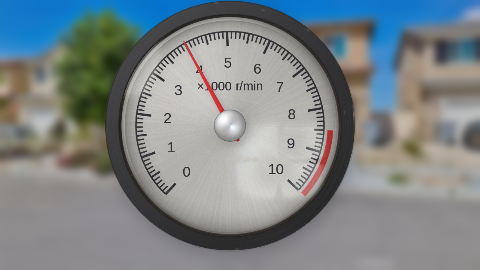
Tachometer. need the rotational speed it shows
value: 4000 rpm
